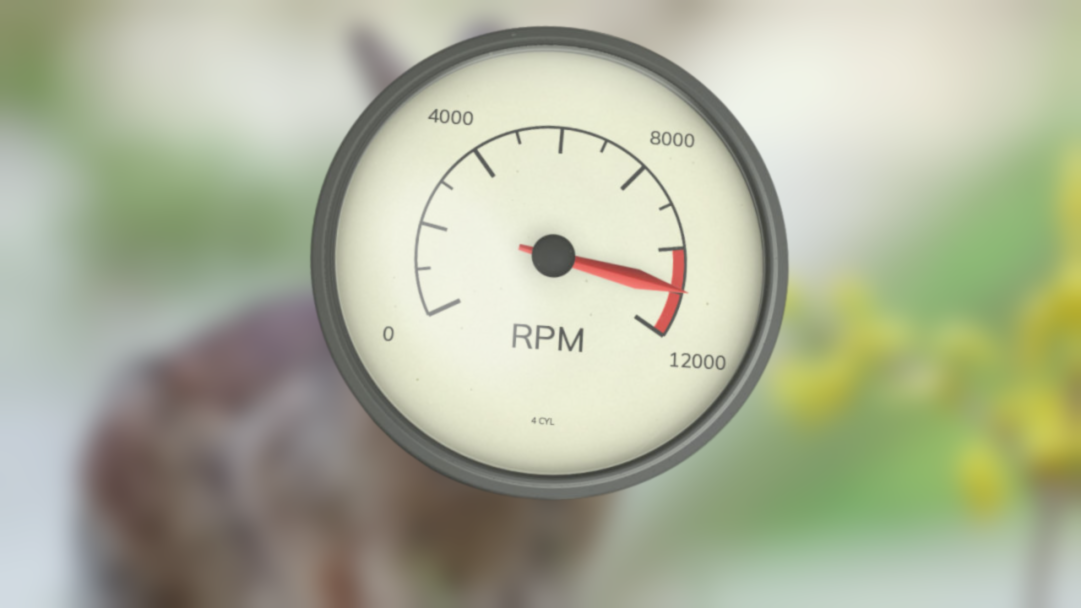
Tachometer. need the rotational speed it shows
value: 11000 rpm
